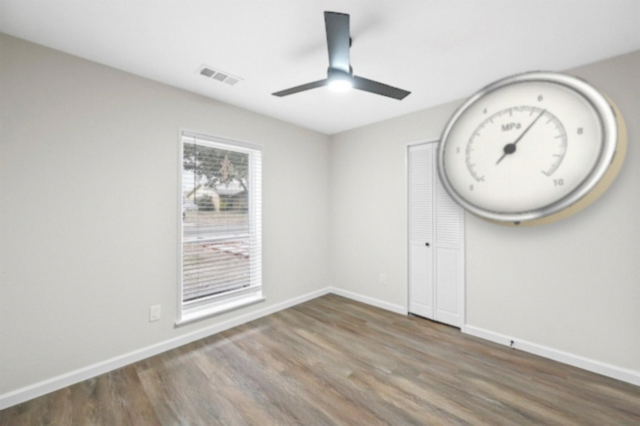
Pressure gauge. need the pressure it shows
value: 6.5 MPa
